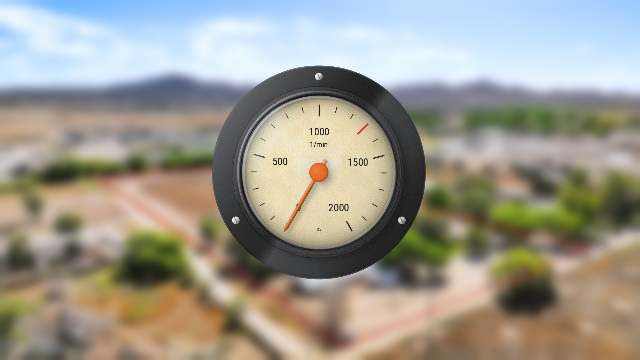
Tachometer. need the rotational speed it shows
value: 0 rpm
